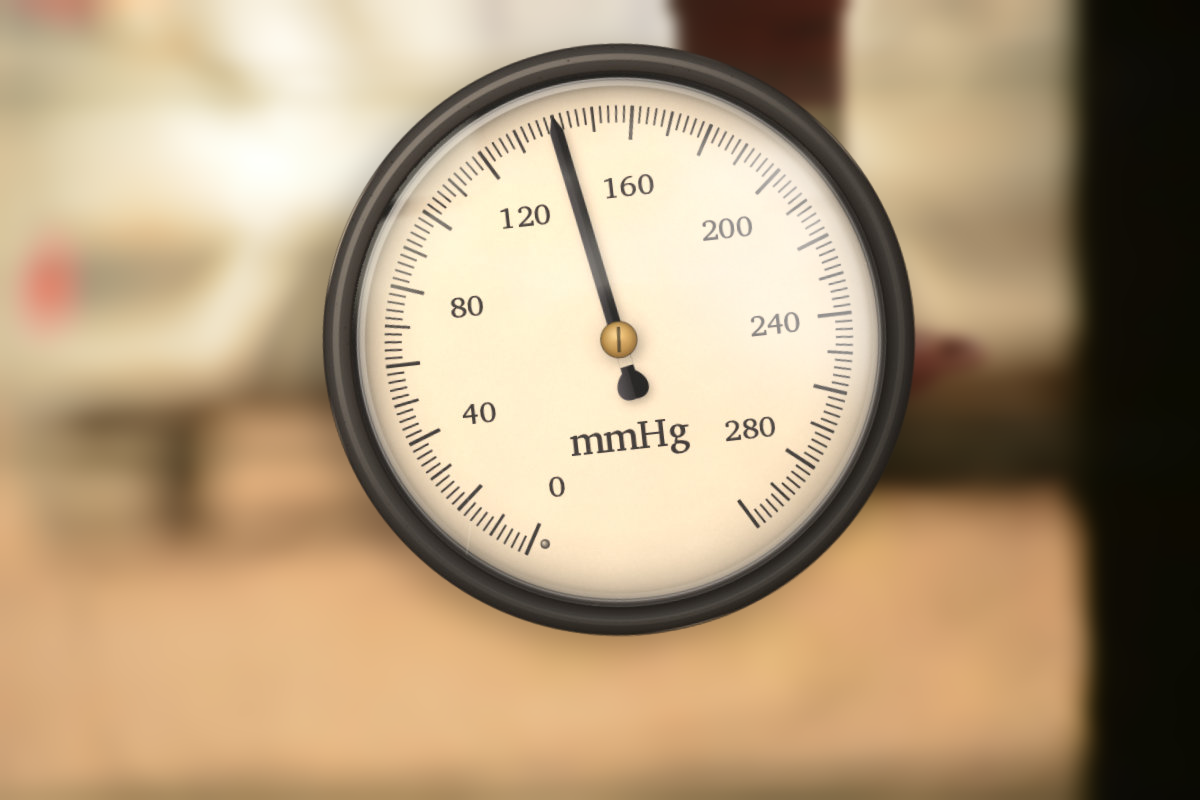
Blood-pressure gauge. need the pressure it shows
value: 140 mmHg
